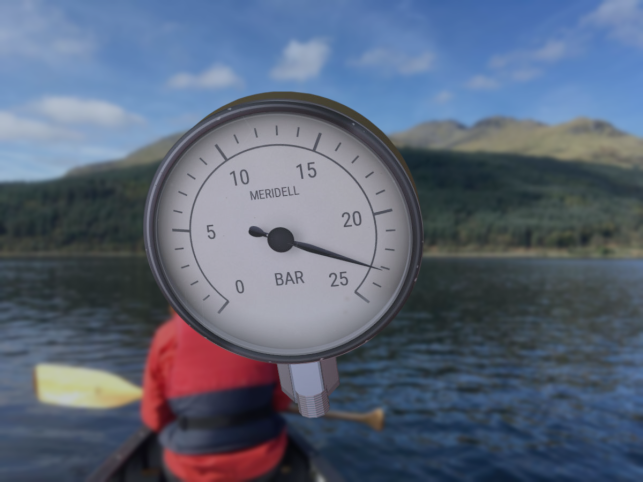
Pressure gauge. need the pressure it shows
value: 23 bar
